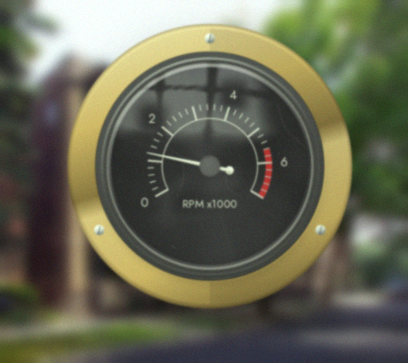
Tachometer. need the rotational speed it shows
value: 1200 rpm
